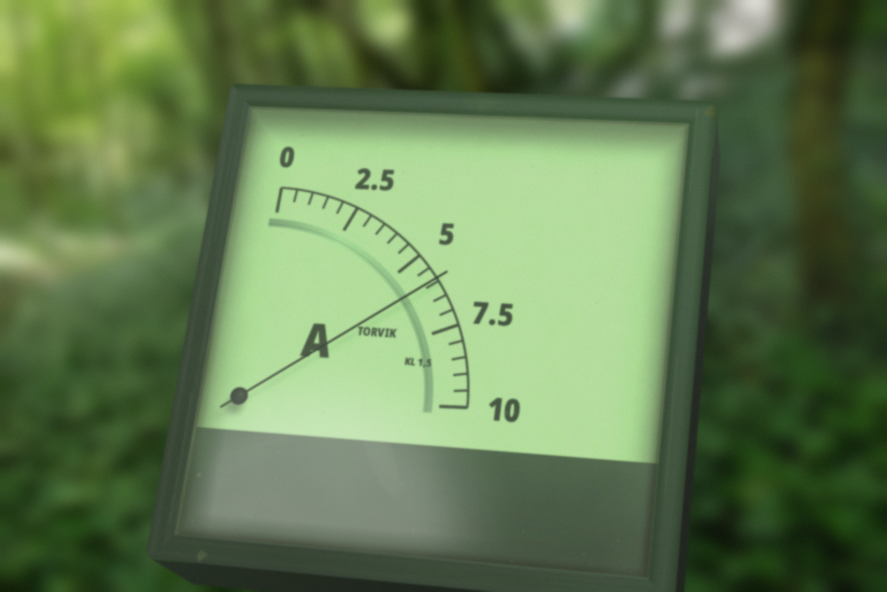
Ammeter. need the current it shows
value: 6 A
